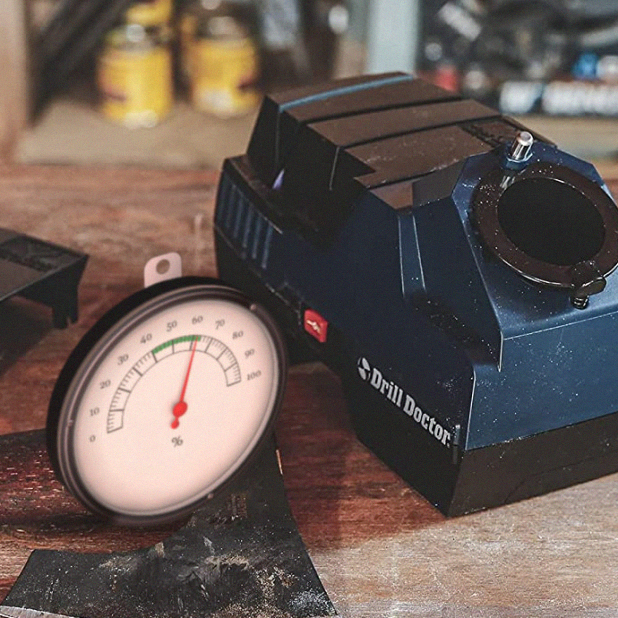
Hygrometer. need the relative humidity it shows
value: 60 %
